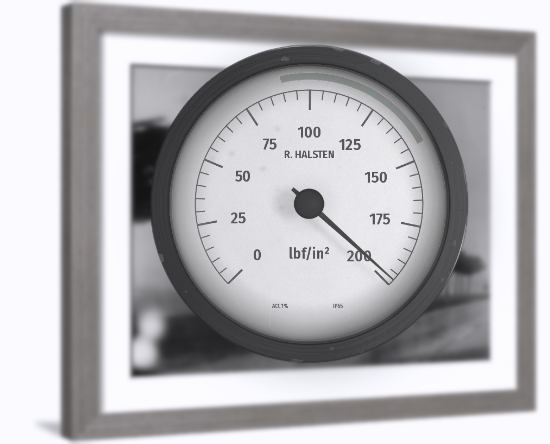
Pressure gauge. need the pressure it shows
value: 197.5 psi
